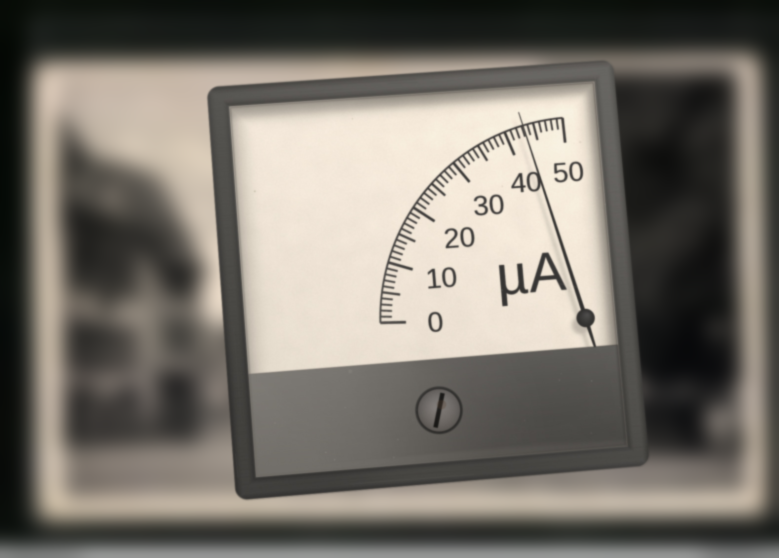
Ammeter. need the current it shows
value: 43 µA
